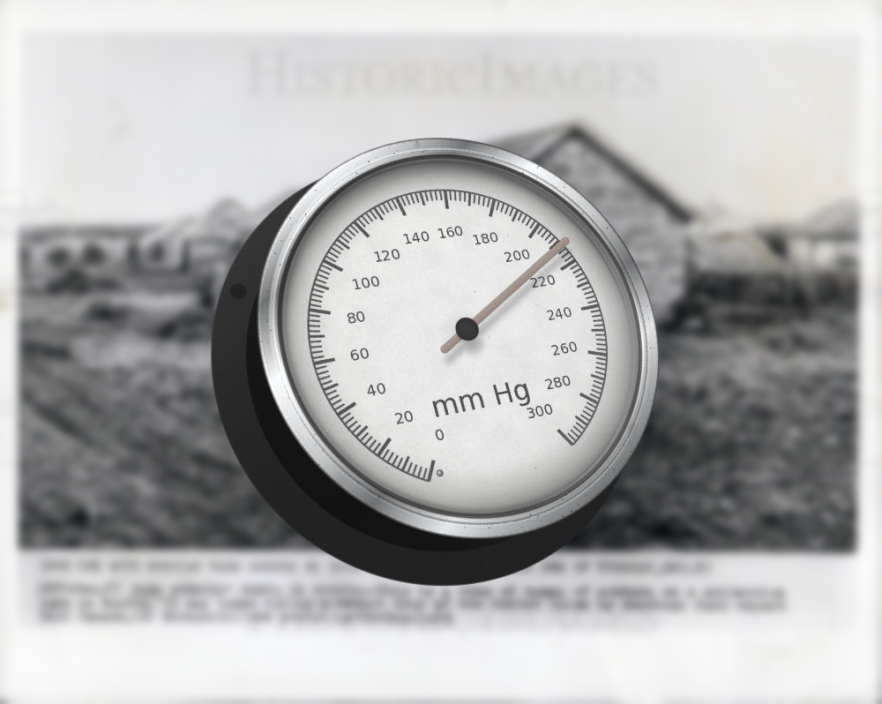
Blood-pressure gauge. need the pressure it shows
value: 212 mmHg
